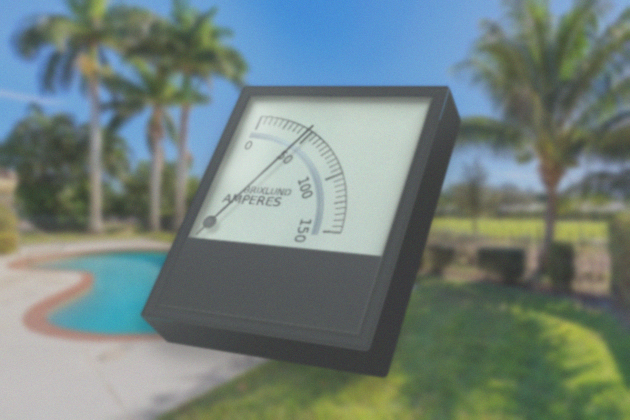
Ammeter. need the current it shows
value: 50 A
